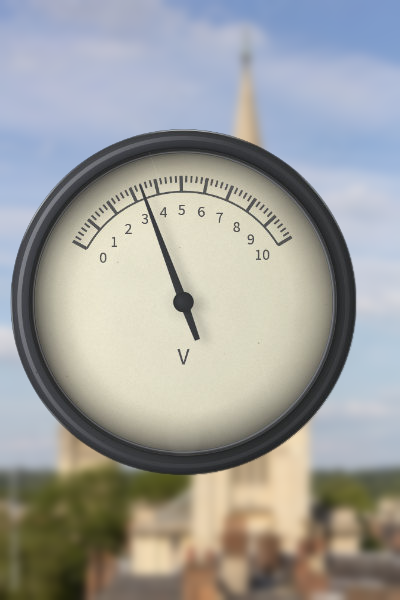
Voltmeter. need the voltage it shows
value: 3.4 V
